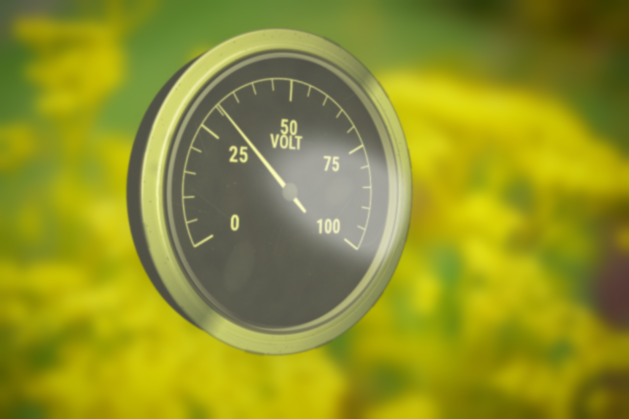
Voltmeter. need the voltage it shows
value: 30 V
